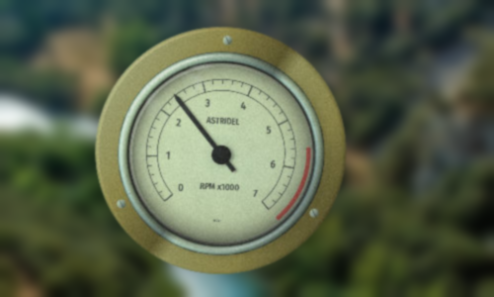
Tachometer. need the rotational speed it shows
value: 2400 rpm
